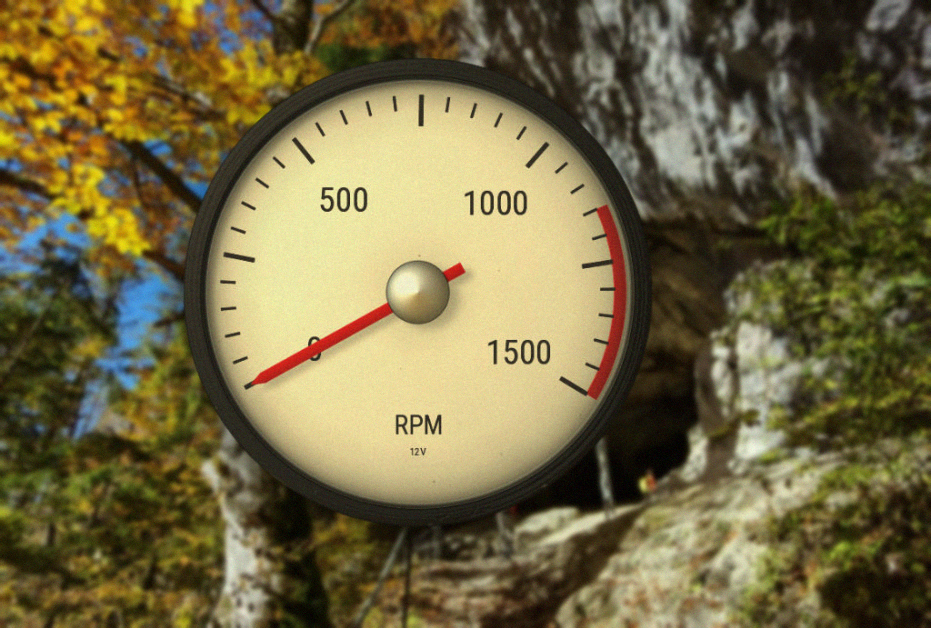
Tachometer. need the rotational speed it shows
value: 0 rpm
